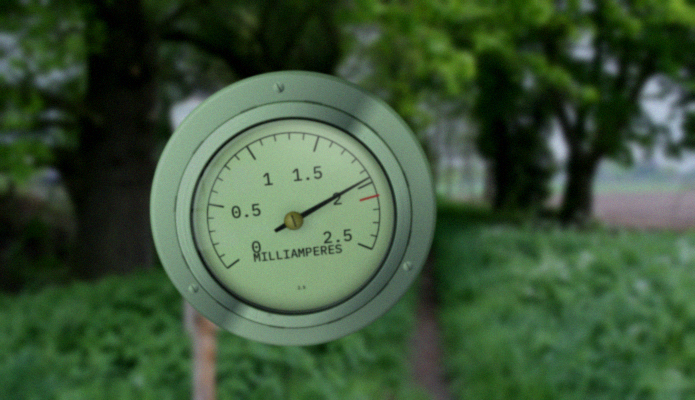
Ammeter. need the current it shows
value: 1.95 mA
